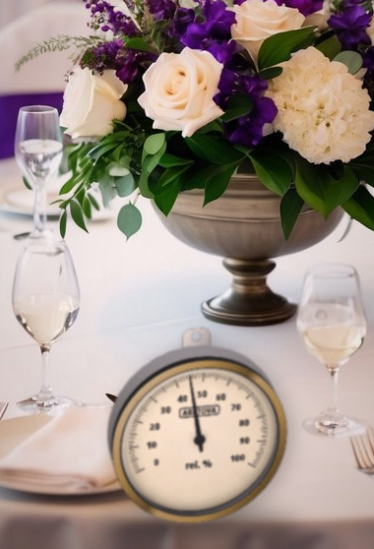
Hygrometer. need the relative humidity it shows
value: 45 %
